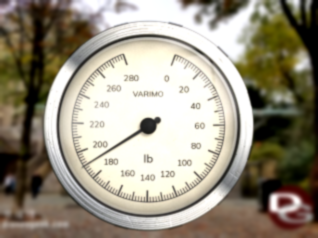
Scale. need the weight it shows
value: 190 lb
